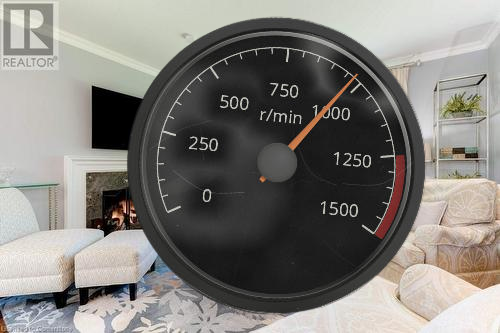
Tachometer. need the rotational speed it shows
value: 975 rpm
